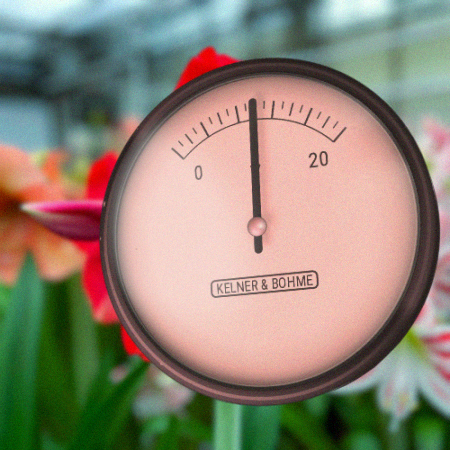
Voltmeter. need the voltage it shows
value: 10 V
